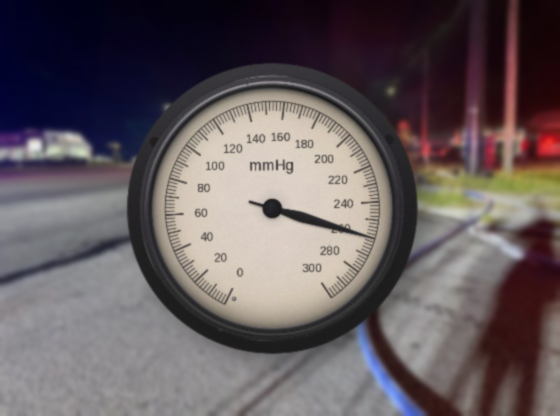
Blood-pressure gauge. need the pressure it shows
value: 260 mmHg
